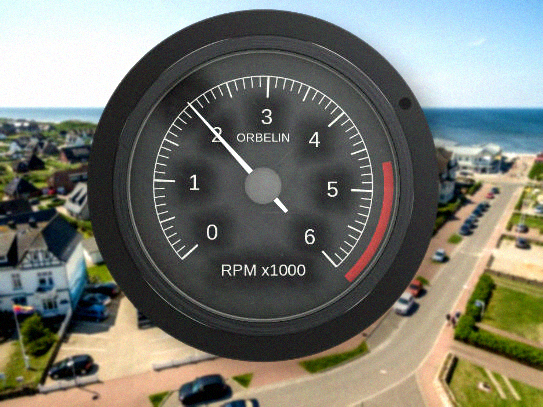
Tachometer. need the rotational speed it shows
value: 2000 rpm
